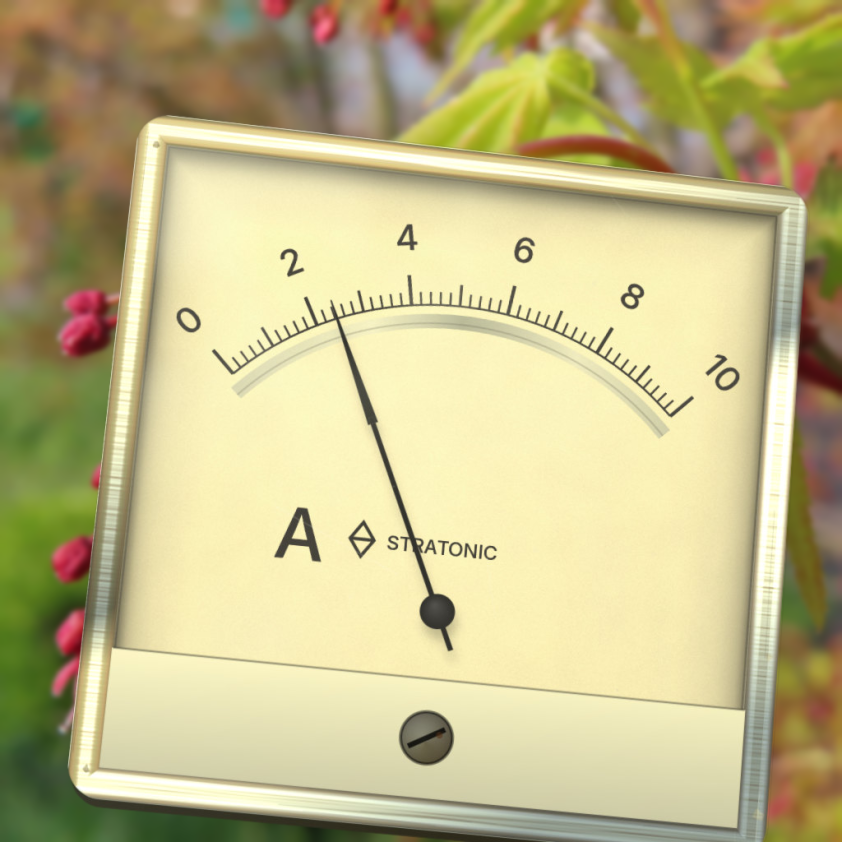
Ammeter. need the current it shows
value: 2.4 A
